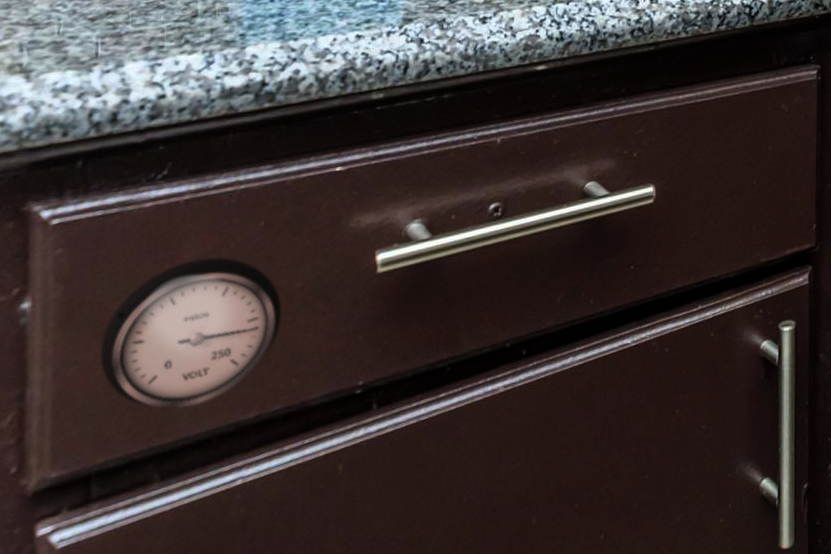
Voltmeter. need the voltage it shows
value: 210 V
